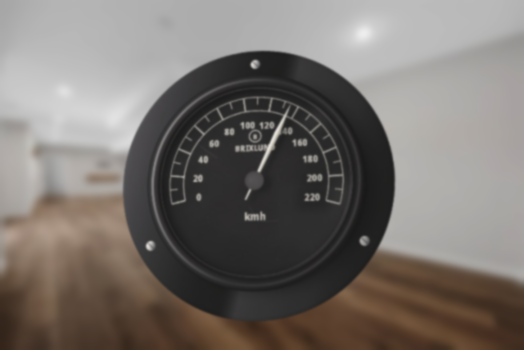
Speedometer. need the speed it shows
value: 135 km/h
